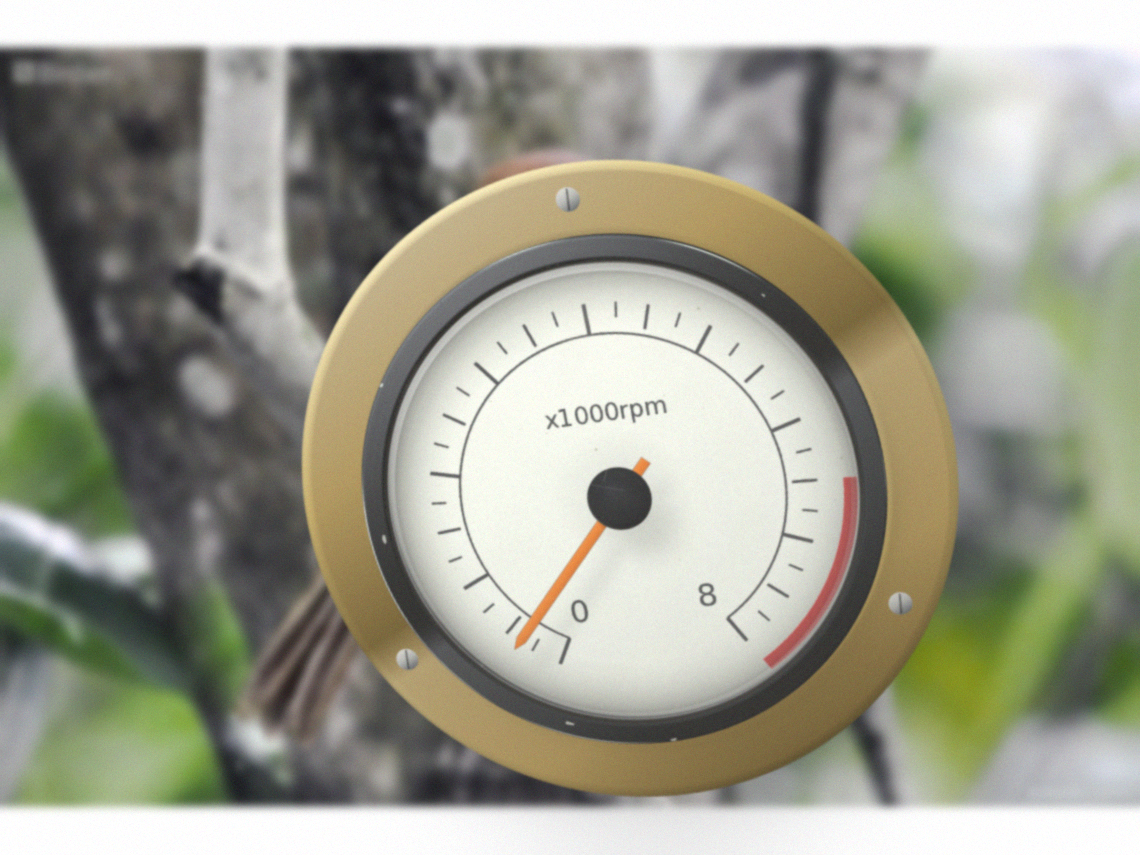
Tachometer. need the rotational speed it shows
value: 375 rpm
